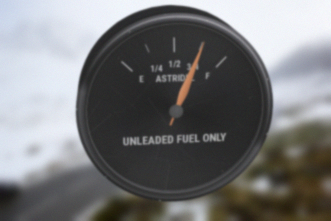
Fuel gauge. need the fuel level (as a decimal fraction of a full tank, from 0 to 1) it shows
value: 0.75
